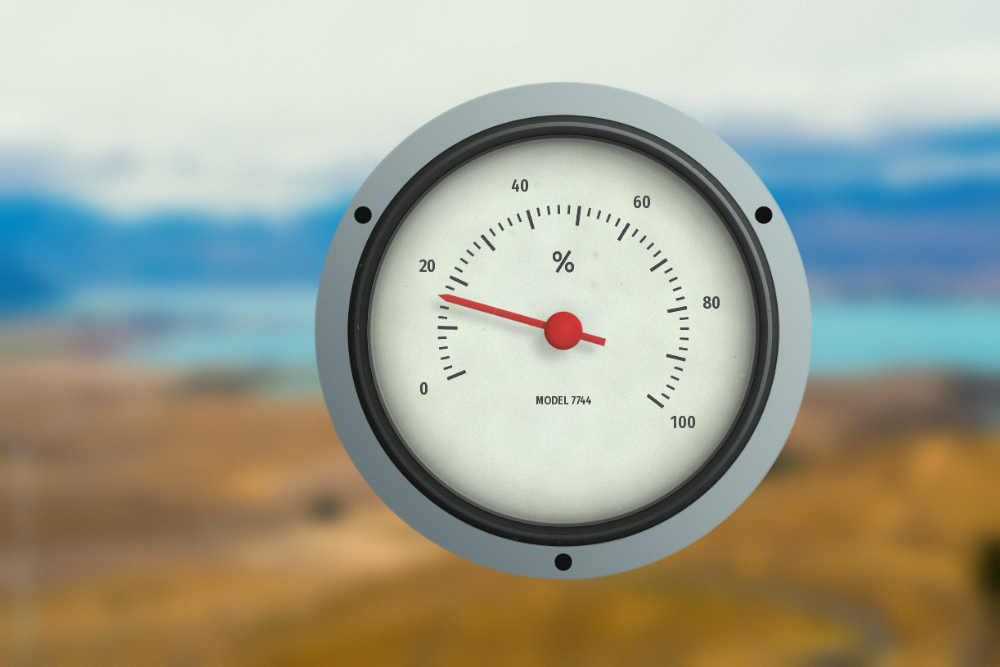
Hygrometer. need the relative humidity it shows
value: 16 %
